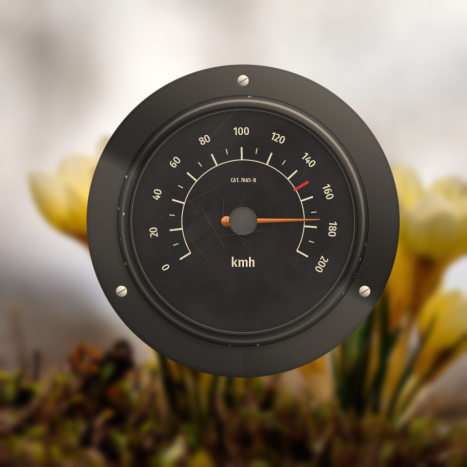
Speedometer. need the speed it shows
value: 175 km/h
